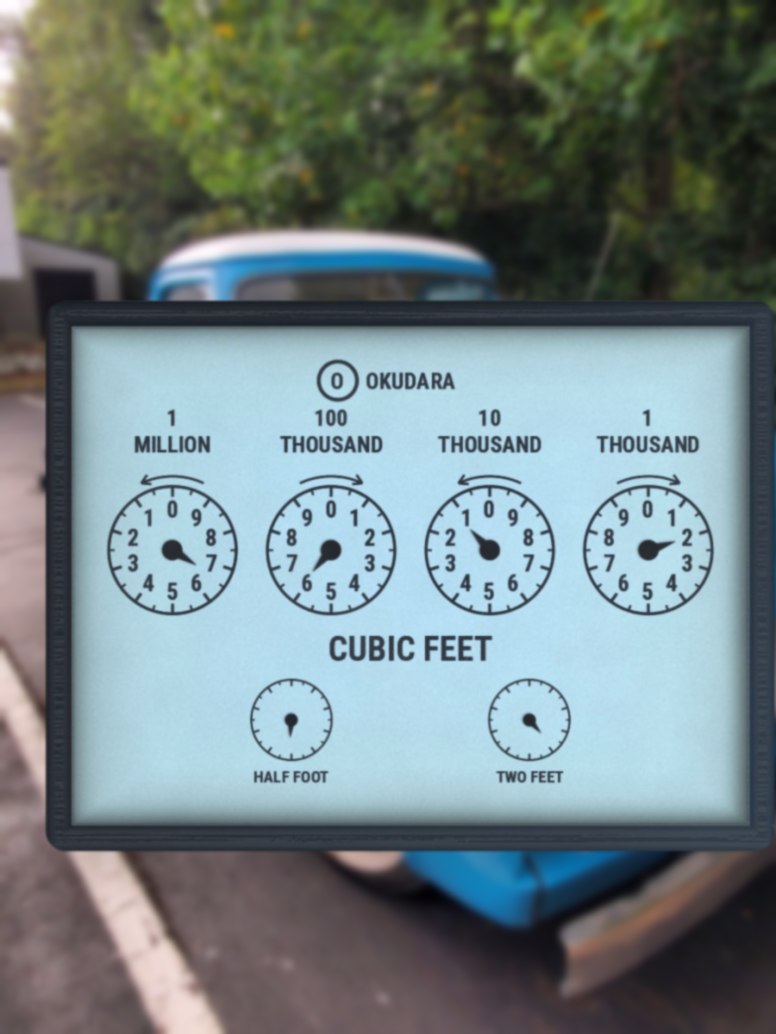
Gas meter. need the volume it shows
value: 661200 ft³
